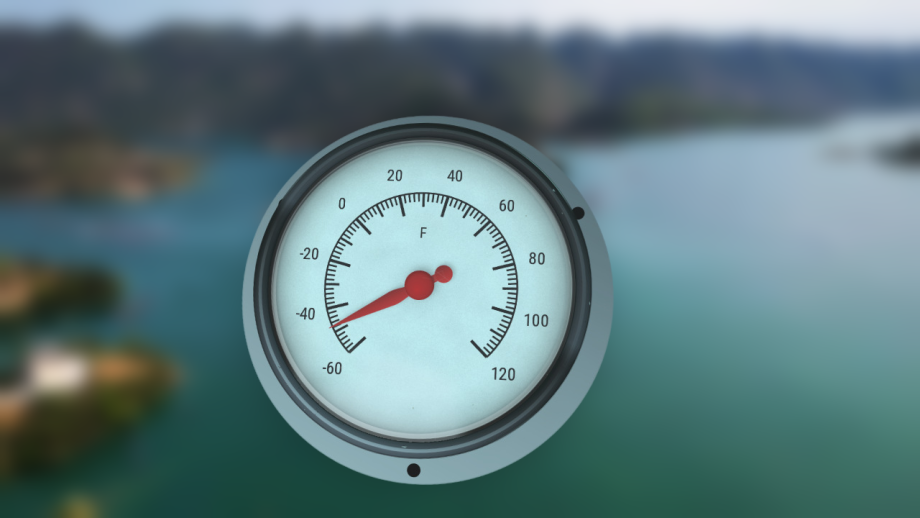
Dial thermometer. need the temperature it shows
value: -48 °F
